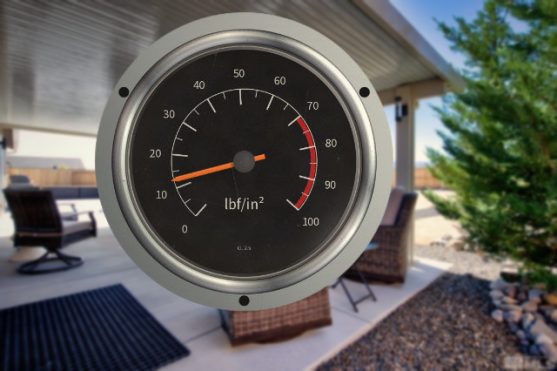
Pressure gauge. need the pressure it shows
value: 12.5 psi
